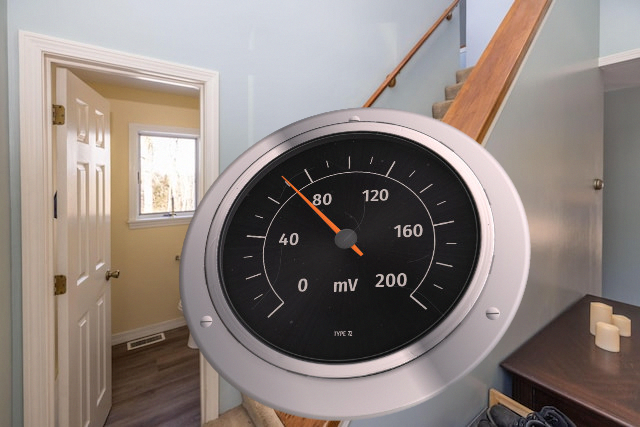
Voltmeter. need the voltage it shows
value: 70 mV
